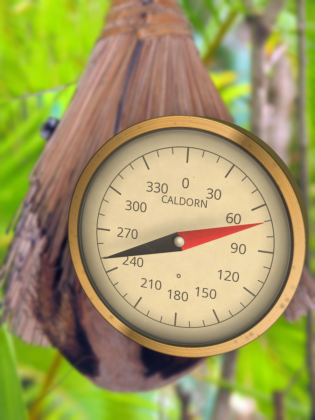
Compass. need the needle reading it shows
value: 70 °
